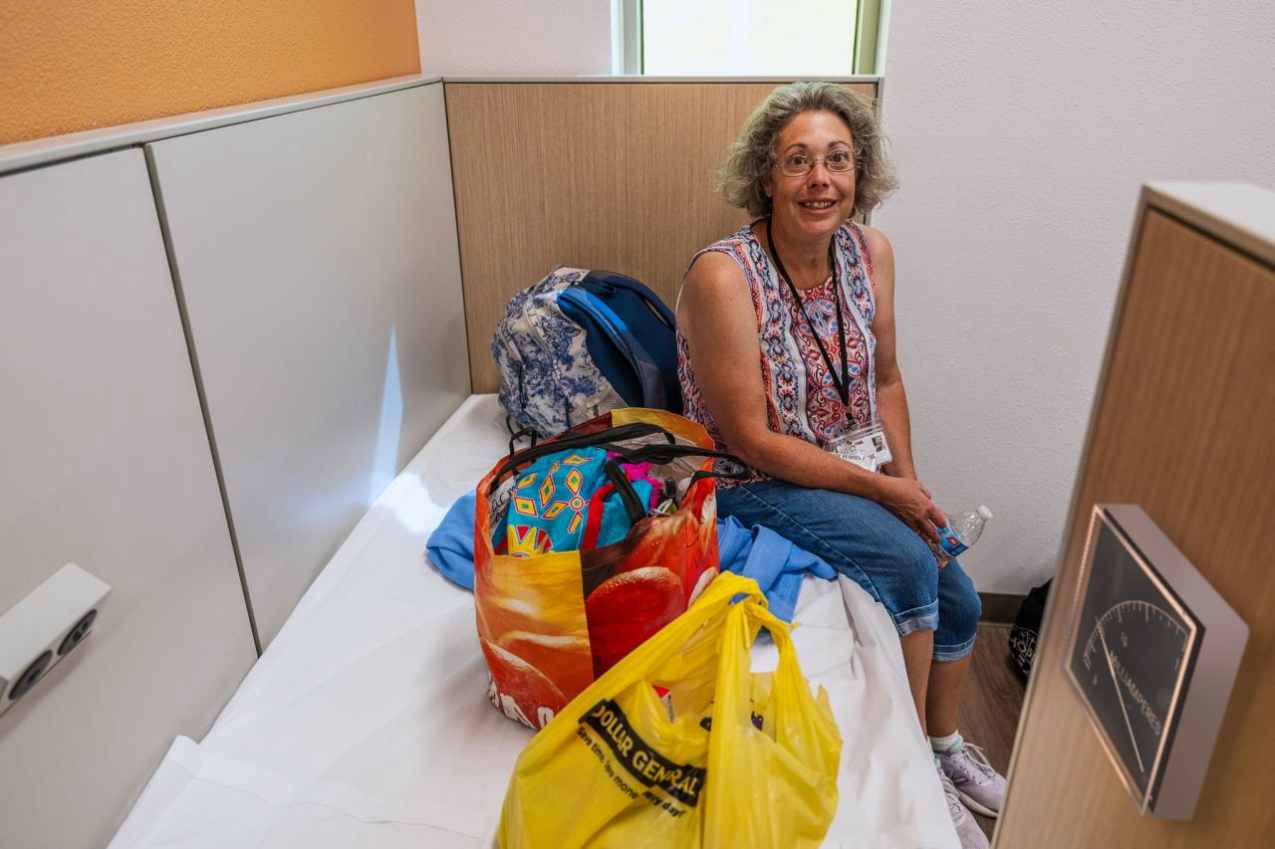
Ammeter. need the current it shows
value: 7.5 mA
